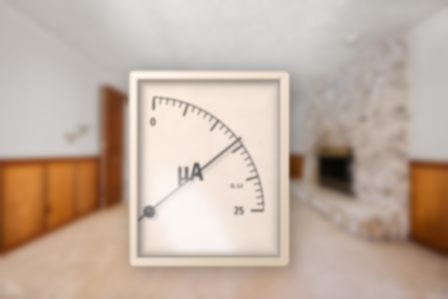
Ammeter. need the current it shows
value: 14 µA
